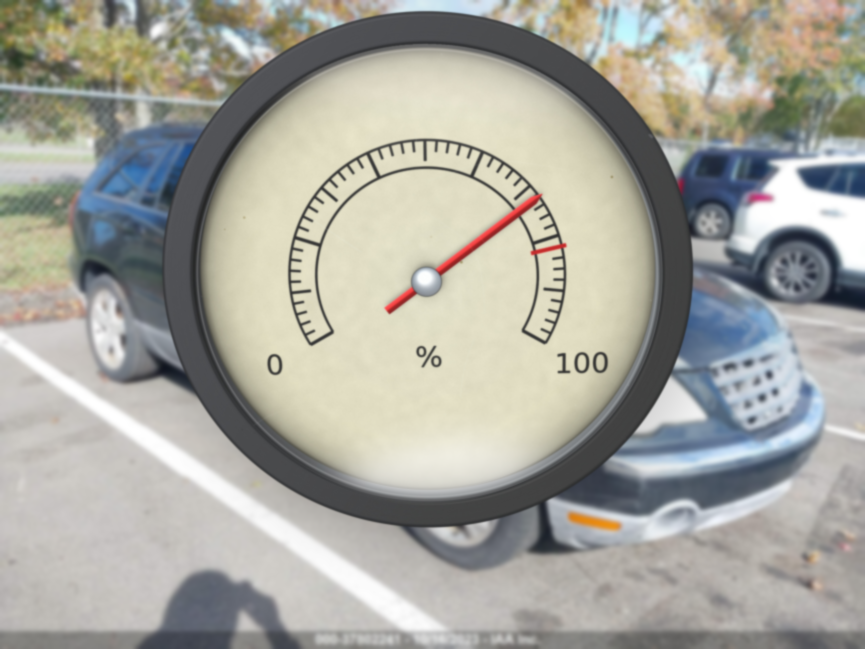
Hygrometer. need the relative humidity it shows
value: 72 %
